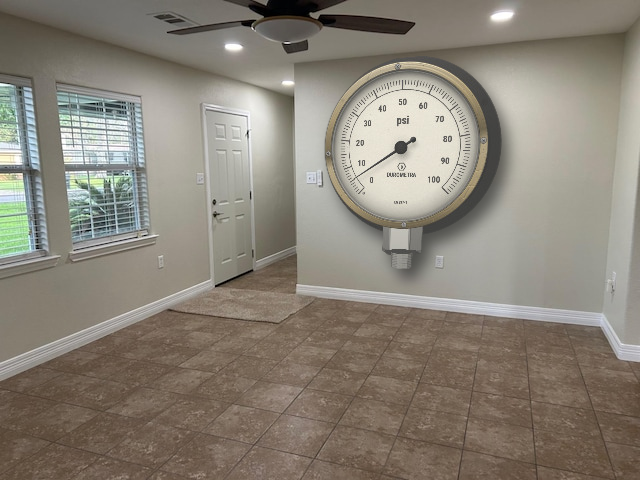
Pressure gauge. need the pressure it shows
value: 5 psi
